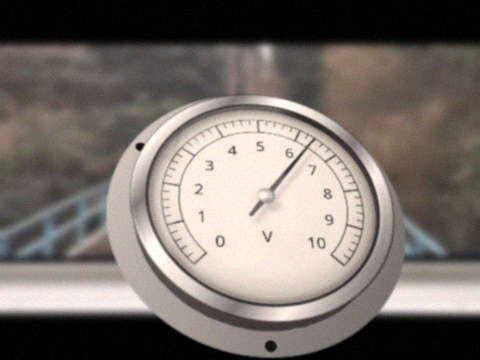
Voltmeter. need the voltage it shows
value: 6.4 V
